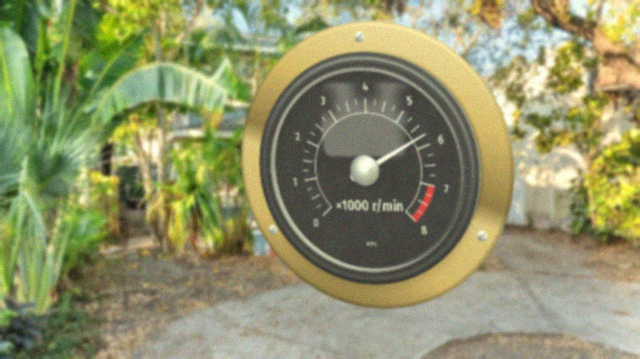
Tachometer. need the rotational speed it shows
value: 5750 rpm
